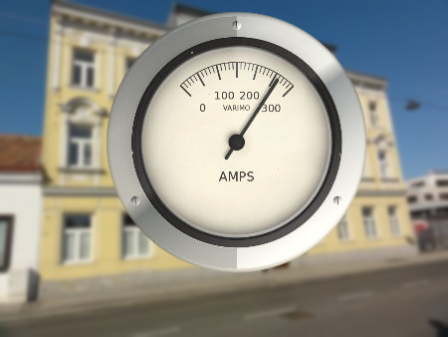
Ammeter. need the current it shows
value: 260 A
